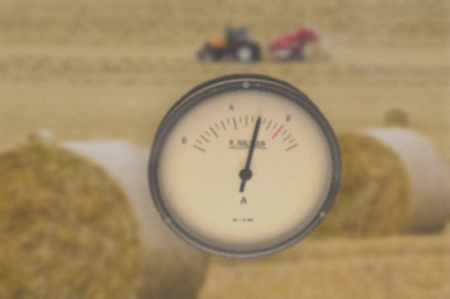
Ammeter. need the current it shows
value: 6 A
